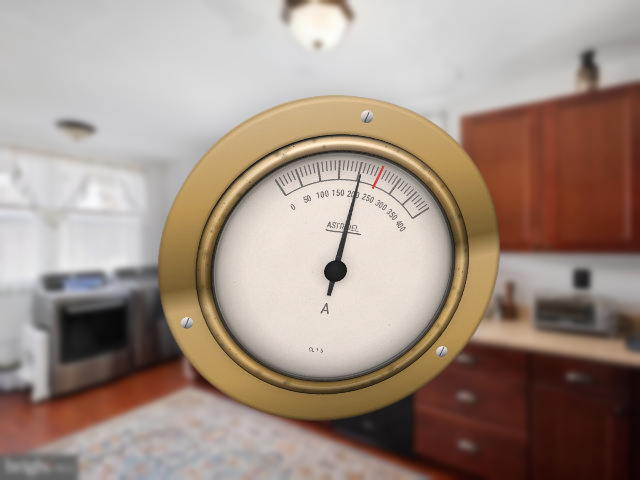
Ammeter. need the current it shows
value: 200 A
